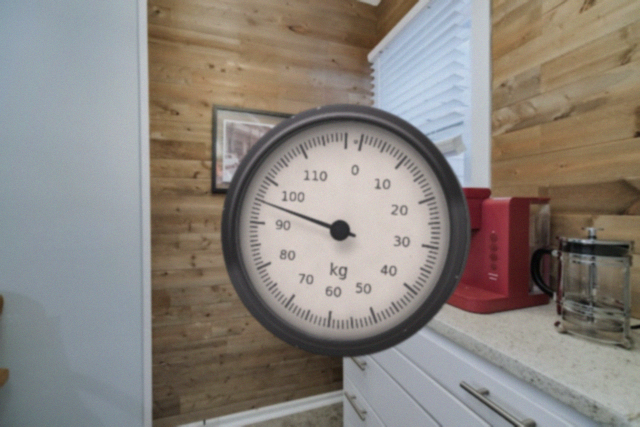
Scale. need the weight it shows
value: 95 kg
